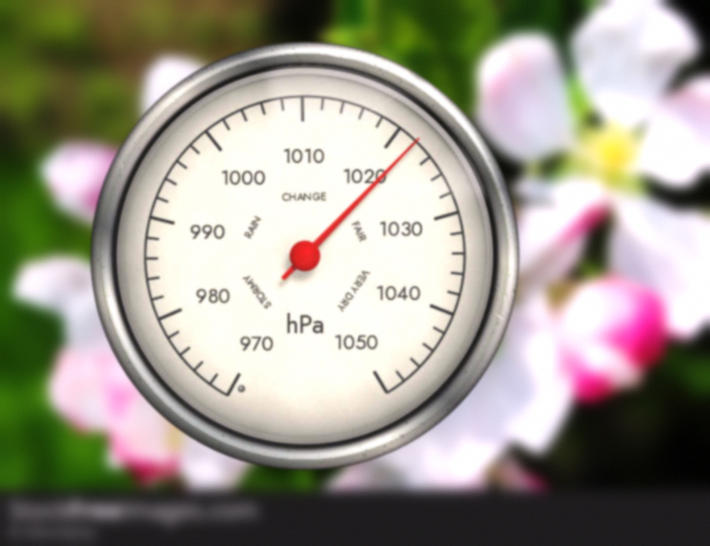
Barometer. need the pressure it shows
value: 1022 hPa
